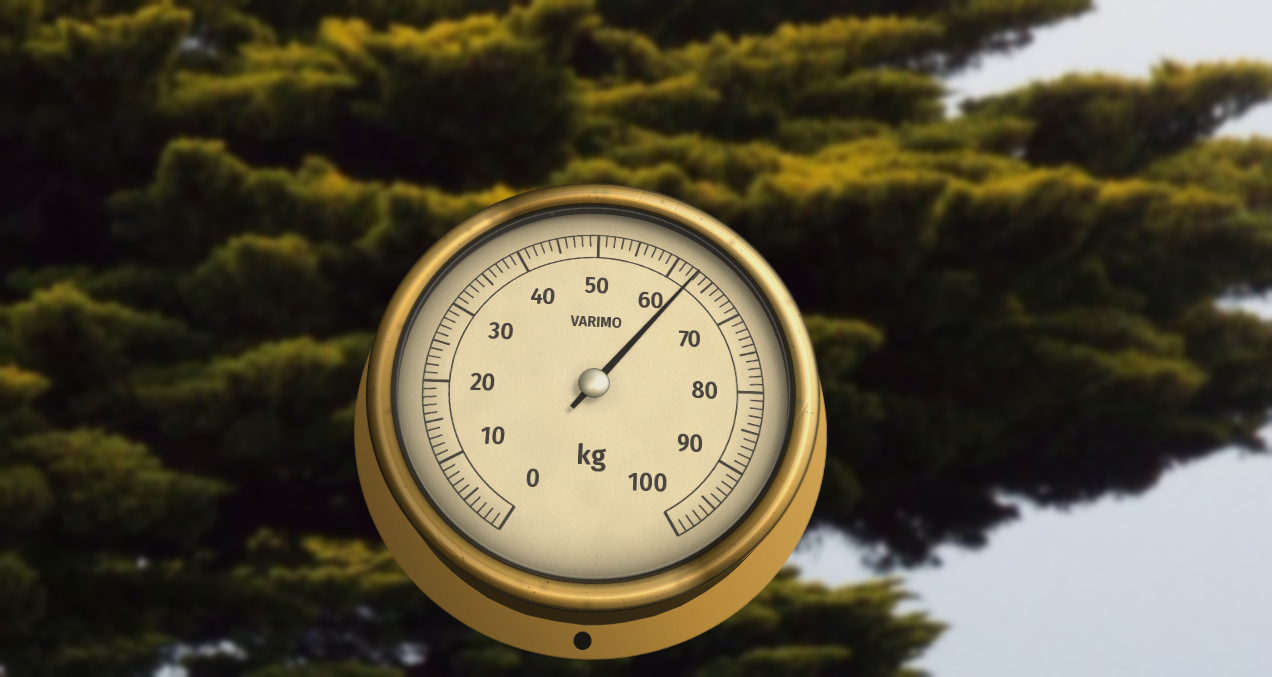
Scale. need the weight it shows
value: 63 kg
